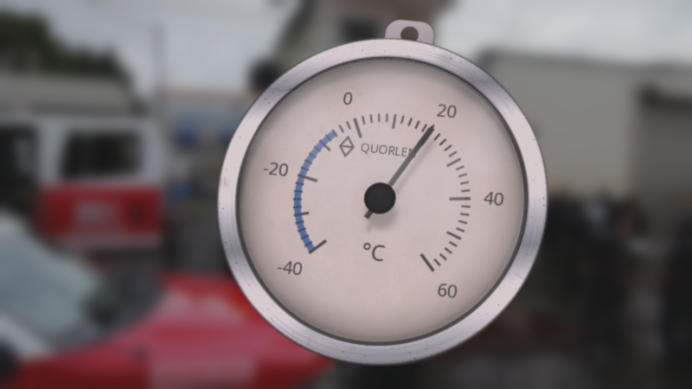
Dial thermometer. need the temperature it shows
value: 20 °C
